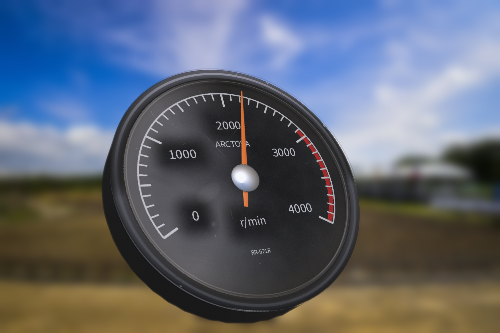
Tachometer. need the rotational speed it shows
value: 2200 rpm
